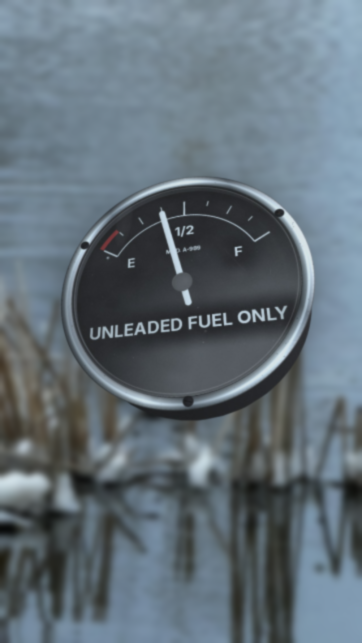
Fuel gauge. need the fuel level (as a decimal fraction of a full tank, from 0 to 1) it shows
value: 0.375
